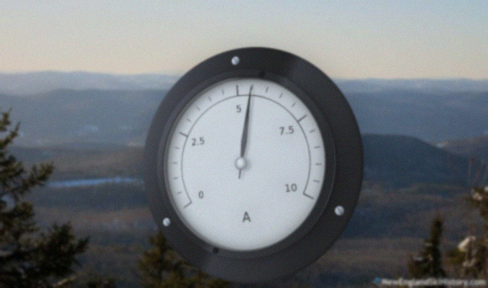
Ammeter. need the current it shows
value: 5.5 A
